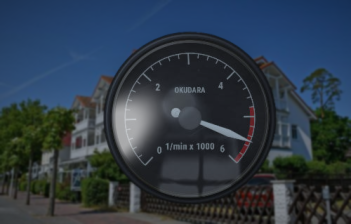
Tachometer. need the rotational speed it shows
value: 5500 rpm
